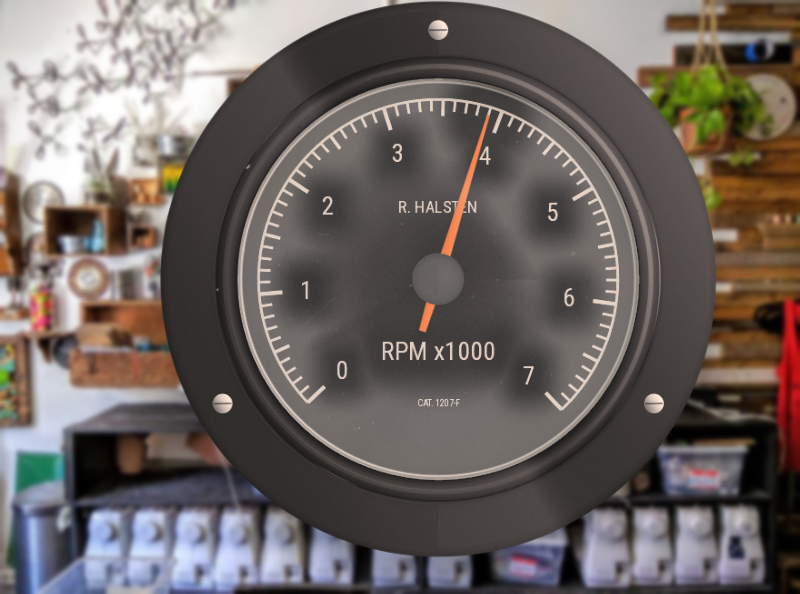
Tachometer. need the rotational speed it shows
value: 3900 rpm
